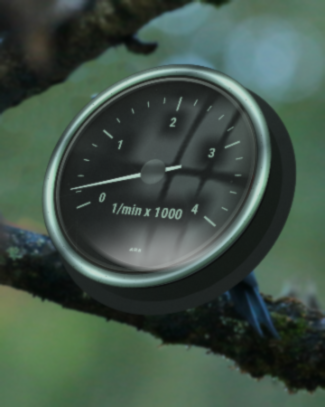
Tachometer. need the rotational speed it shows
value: 200 rpm
